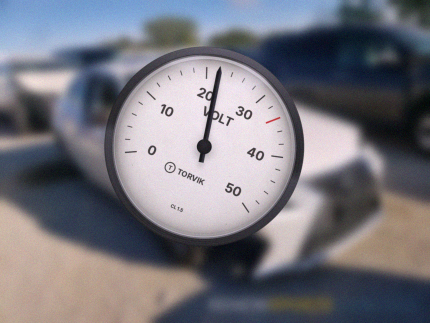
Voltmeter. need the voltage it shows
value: 22 V
